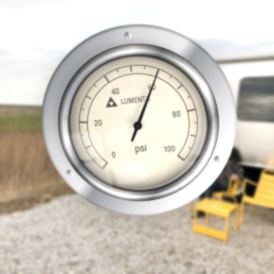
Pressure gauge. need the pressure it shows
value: 60 psi
